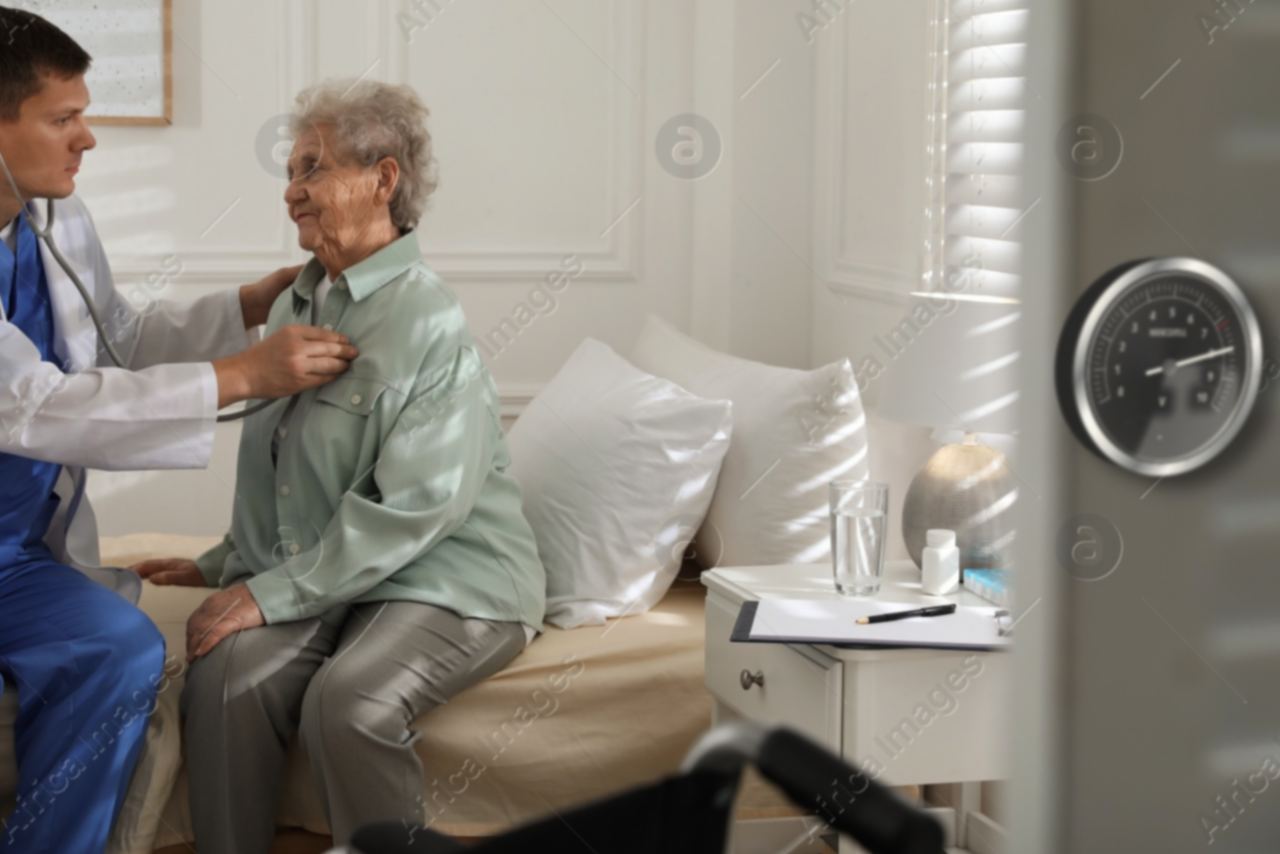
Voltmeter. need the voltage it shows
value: 8 V
